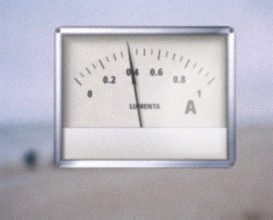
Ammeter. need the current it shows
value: 0.4 A
